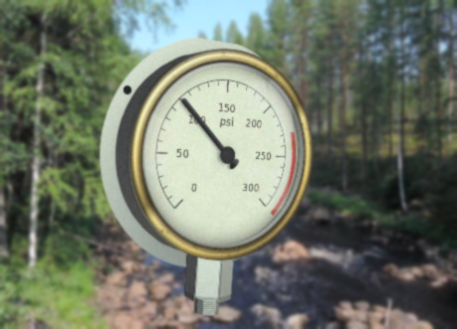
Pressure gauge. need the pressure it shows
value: 100 psi
